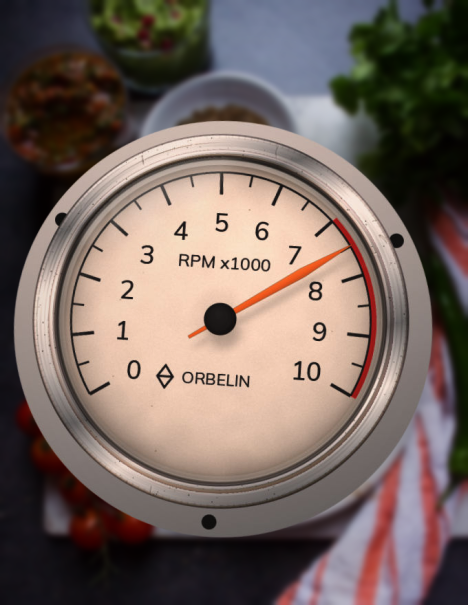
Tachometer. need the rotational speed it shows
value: 7500 rpm
